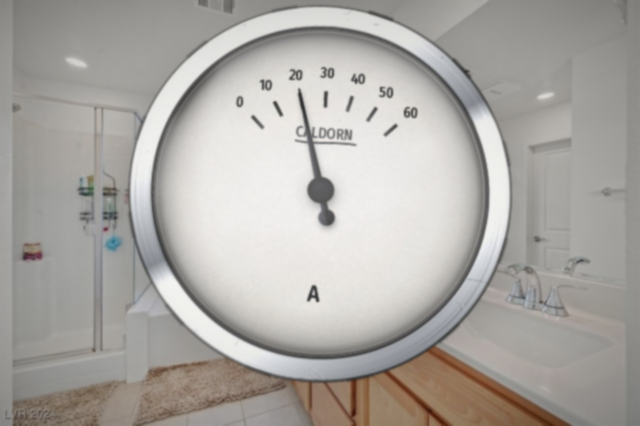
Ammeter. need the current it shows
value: 20 A
